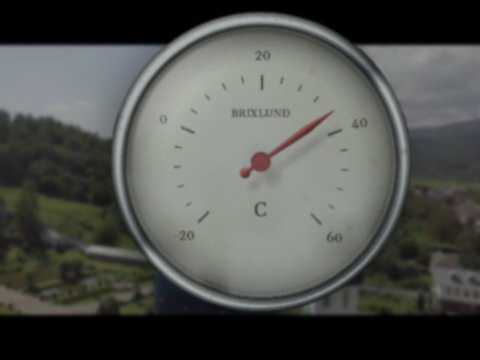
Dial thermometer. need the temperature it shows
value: 36 °C
